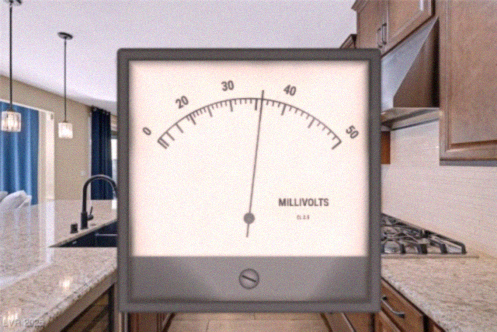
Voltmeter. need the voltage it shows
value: 36 mV
